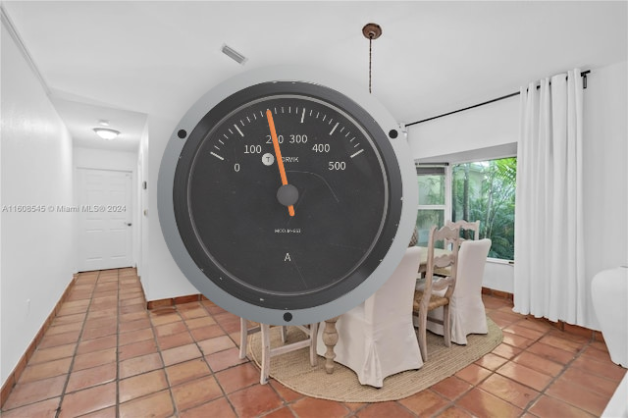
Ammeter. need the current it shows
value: 200 A
